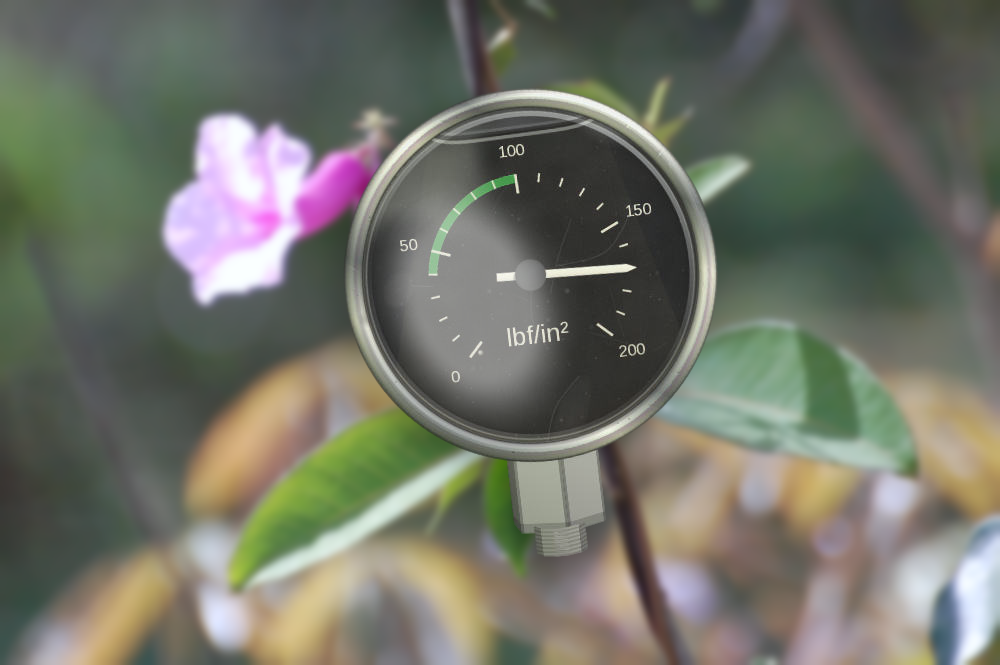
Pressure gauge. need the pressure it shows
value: 170 psi
